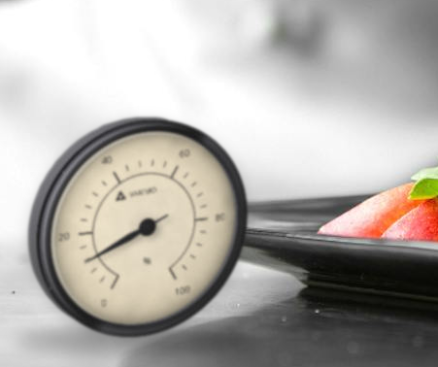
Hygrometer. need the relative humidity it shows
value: 12 %
